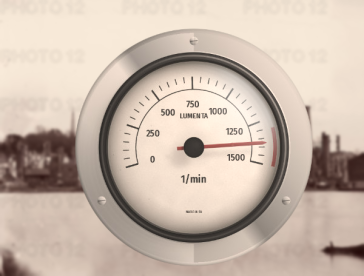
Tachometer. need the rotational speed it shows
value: 1375 rpm
